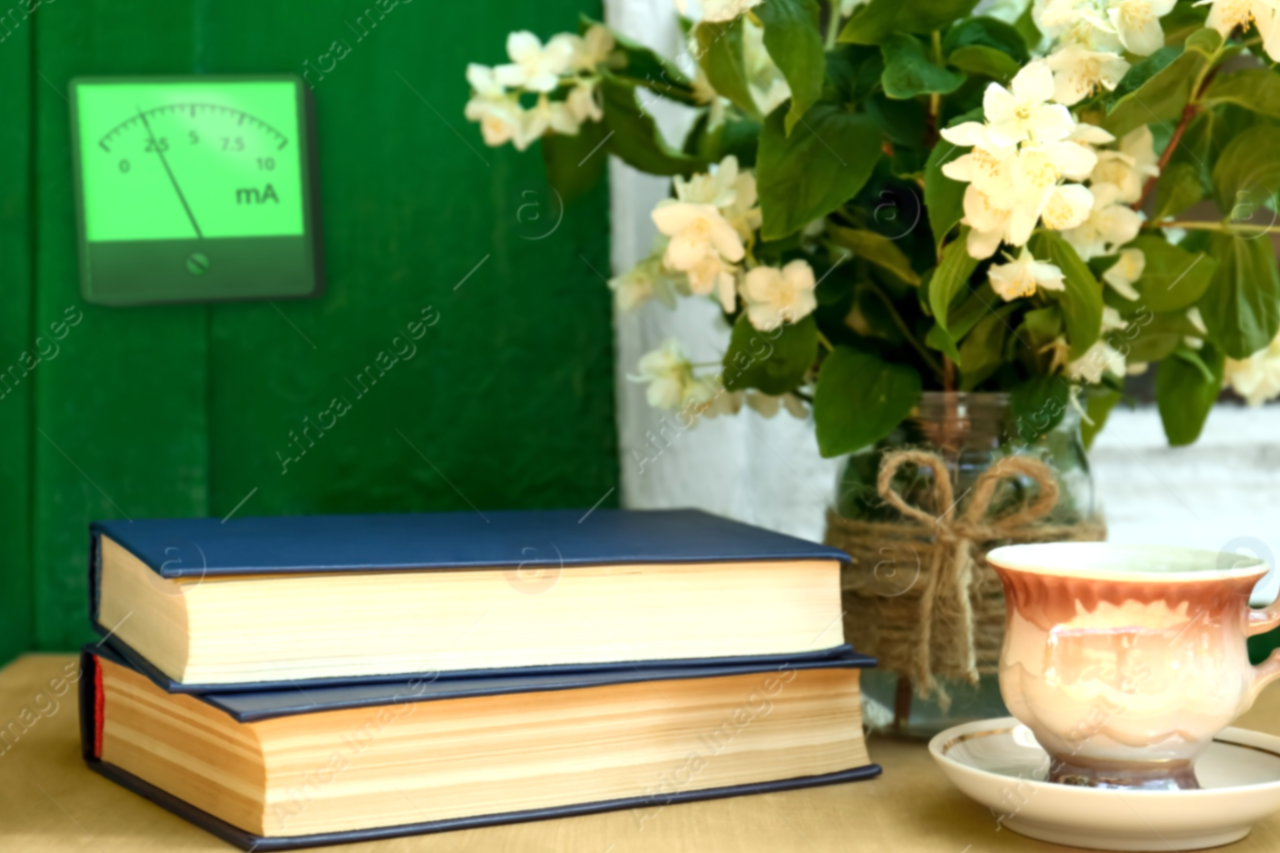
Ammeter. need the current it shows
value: 2.5 mA
